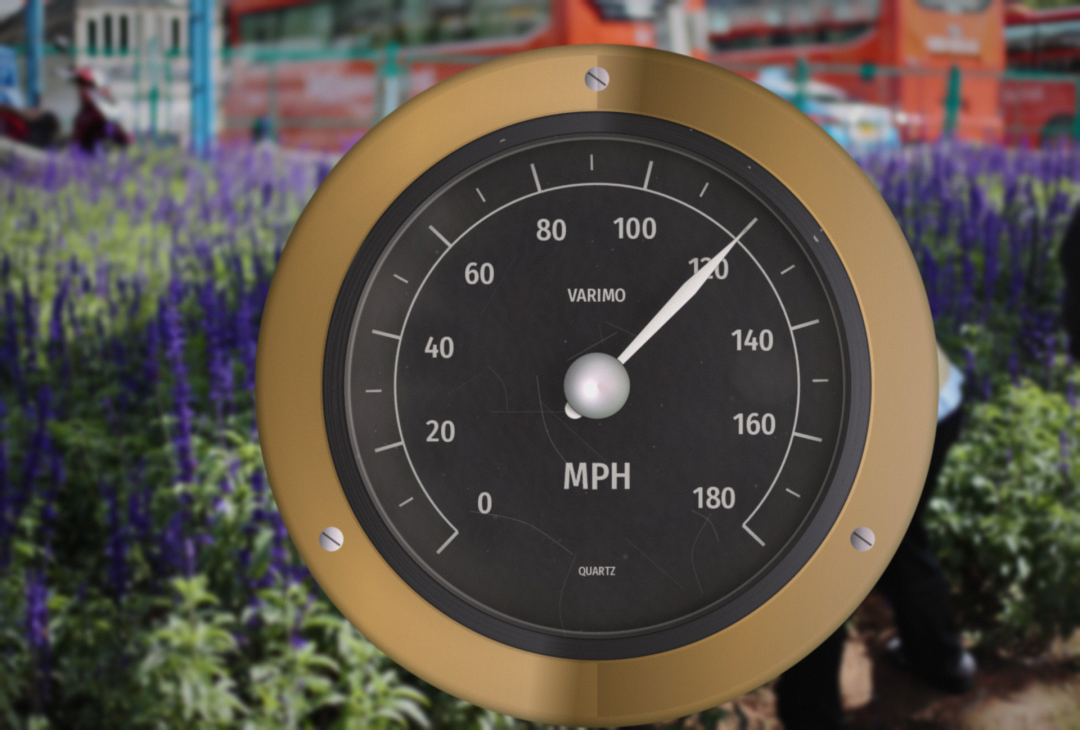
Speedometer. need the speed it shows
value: 120 mph
